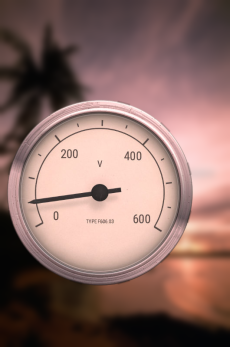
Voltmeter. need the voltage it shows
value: 50 V
